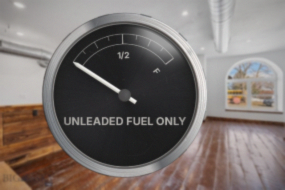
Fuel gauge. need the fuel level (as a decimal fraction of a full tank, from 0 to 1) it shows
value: 0
